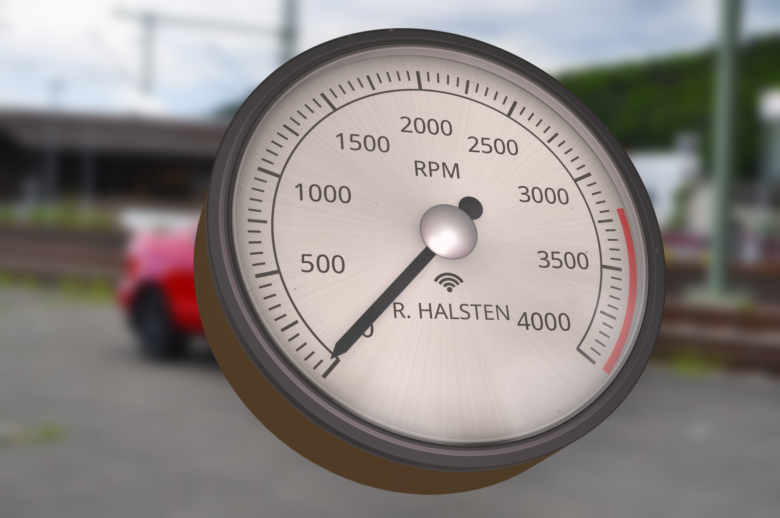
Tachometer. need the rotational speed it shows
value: 25 rpm
